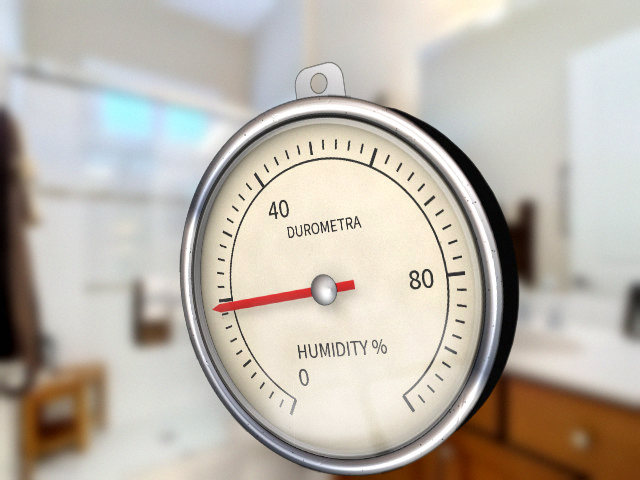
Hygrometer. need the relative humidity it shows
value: 19 %
